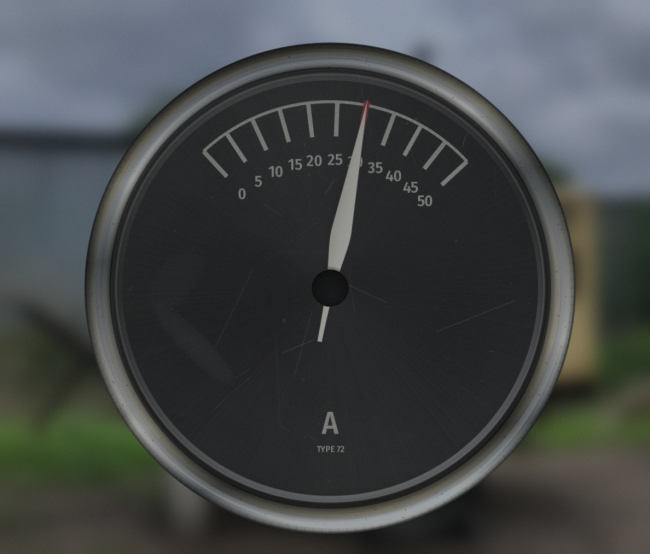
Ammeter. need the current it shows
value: 30 A
